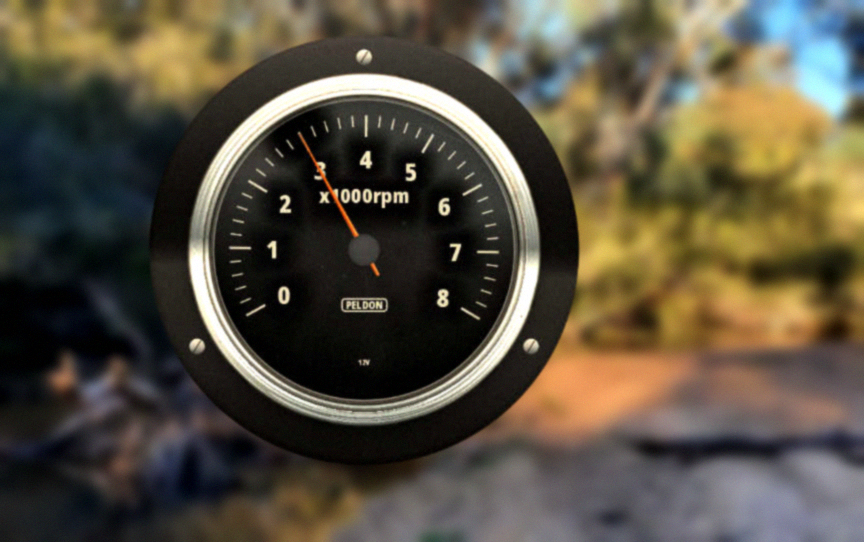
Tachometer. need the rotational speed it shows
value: 3000 rpm
